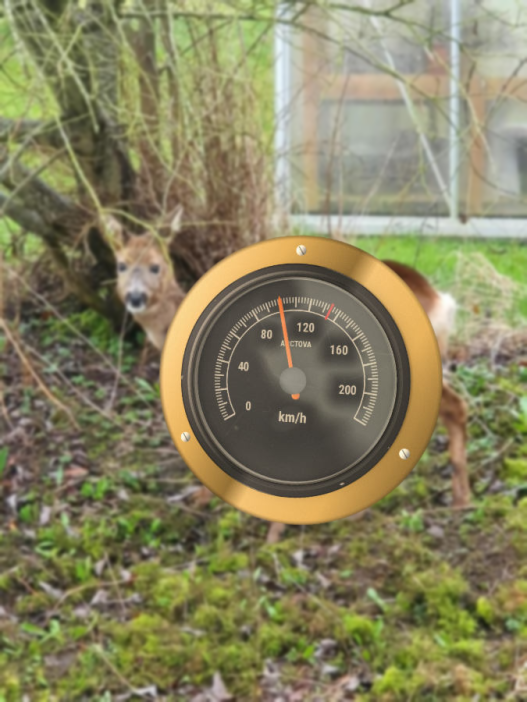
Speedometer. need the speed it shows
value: 100 km/h
